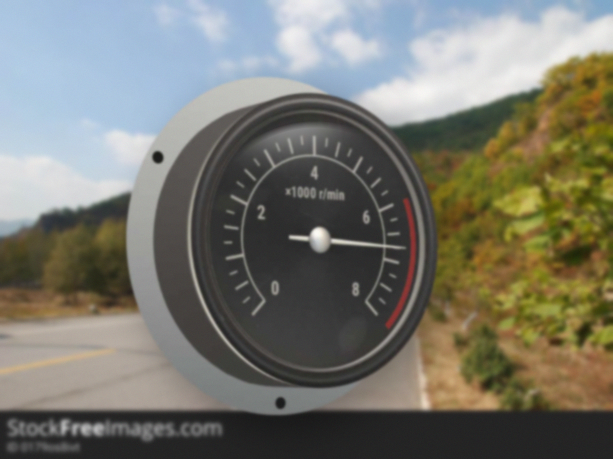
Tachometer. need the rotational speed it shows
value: 6750 rpm
